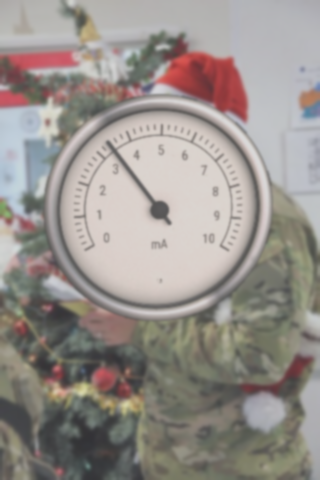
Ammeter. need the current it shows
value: 3.4 mA
